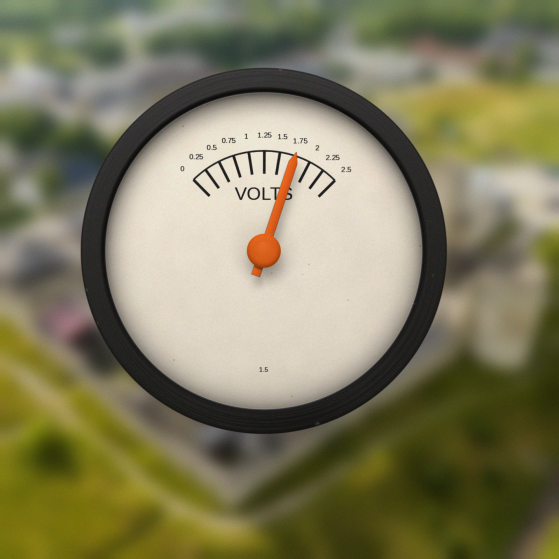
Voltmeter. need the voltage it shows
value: 1.75 V
